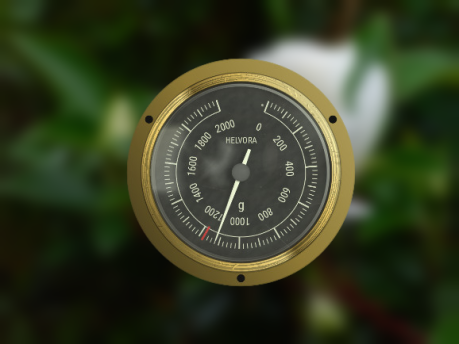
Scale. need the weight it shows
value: 1120 g
